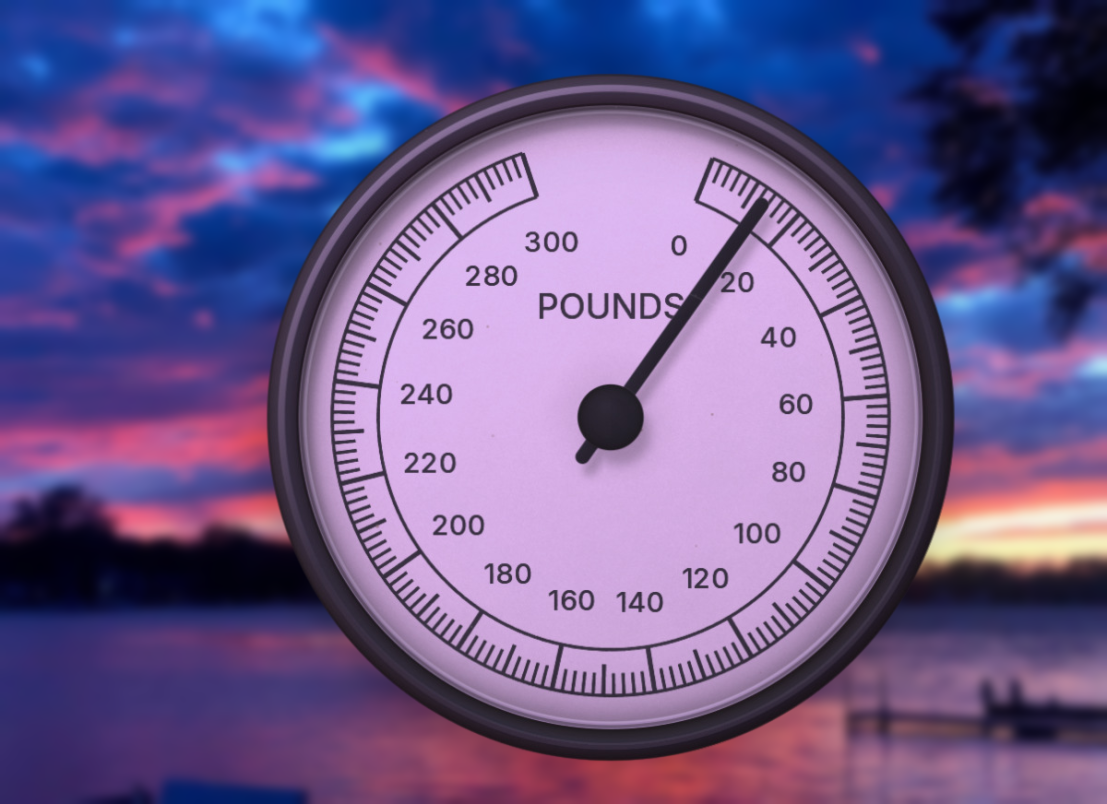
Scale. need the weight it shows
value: 13 lb
